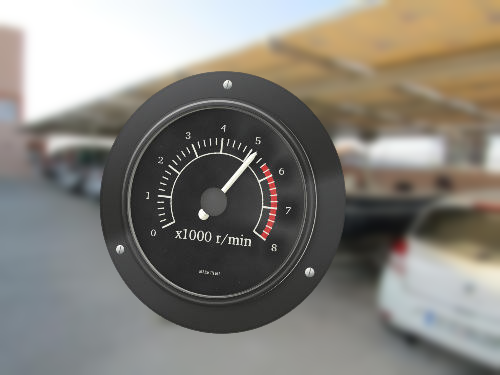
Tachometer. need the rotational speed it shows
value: 5200 rpm
